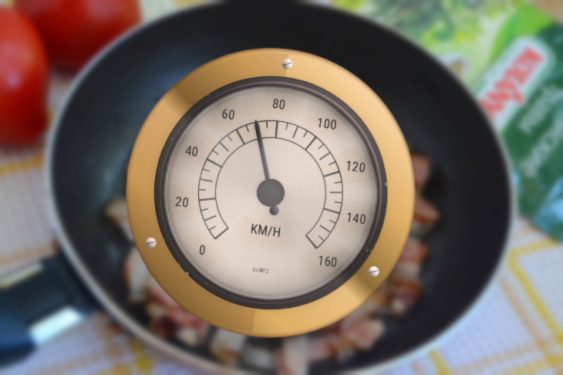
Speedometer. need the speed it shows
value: 70 km/h
